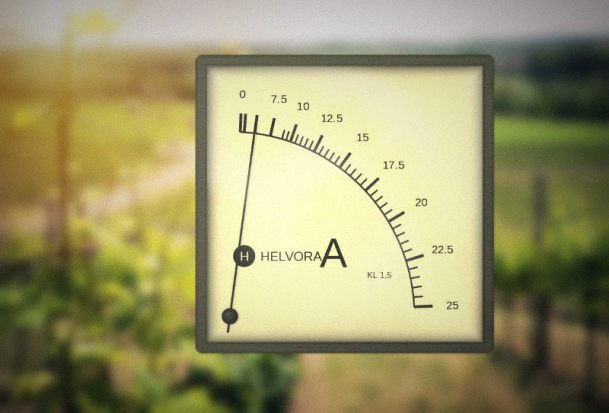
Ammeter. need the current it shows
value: 5 A
